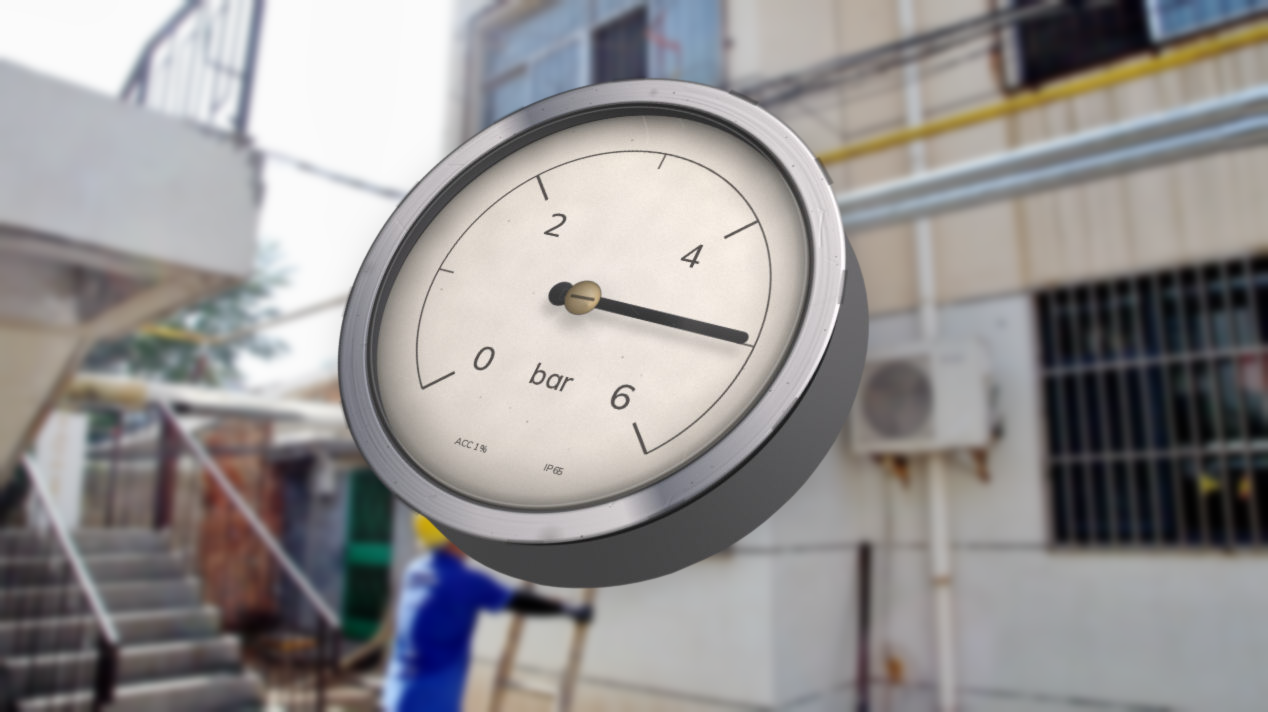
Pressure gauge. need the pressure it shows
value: 5 bar
